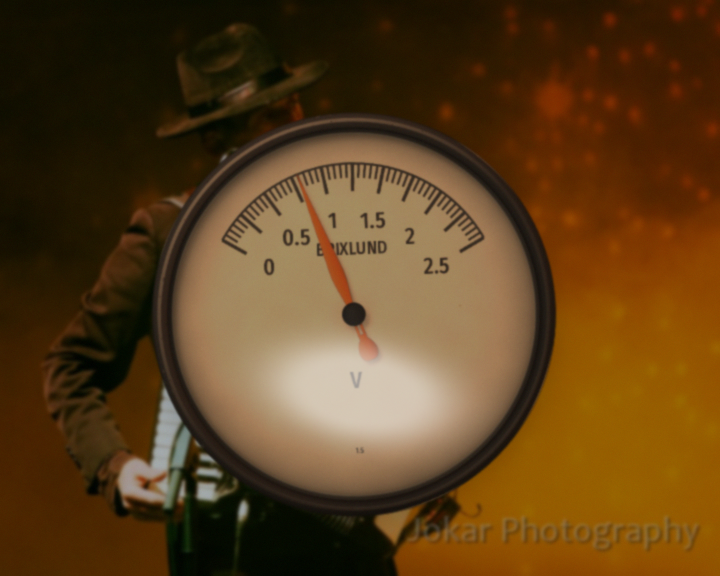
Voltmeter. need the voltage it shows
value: 0.8 V
